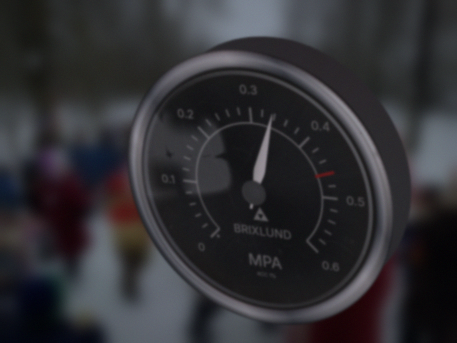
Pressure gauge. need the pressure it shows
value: 0.34 MPa
